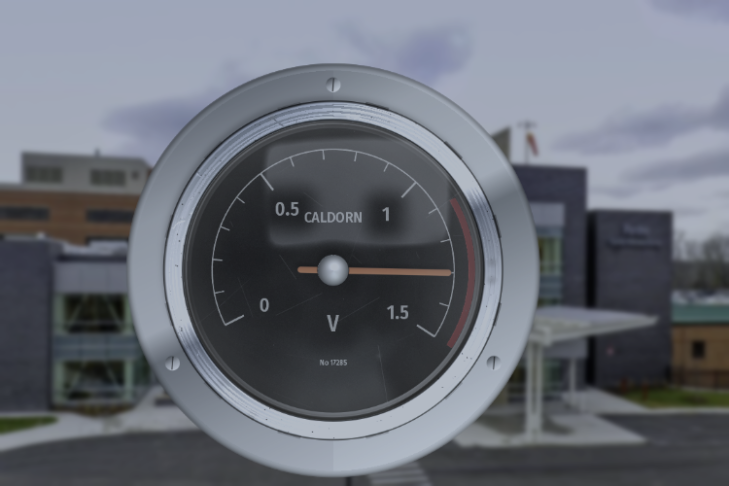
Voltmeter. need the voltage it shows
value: 1.3 V
